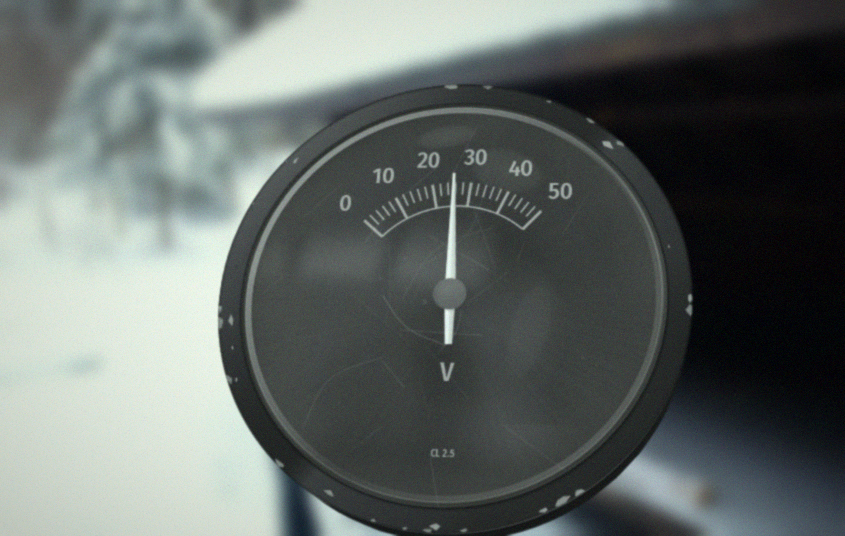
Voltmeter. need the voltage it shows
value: 26 V
